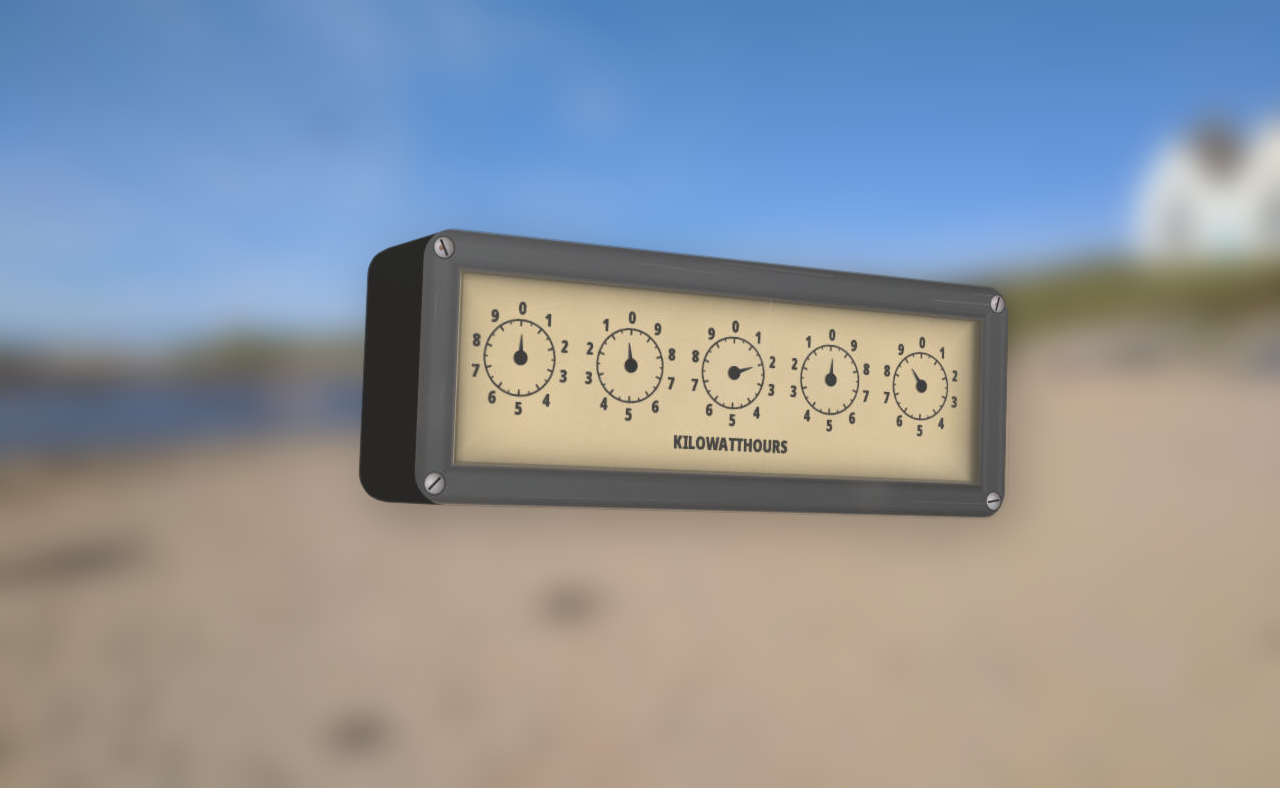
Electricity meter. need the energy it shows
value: 199 kWh
